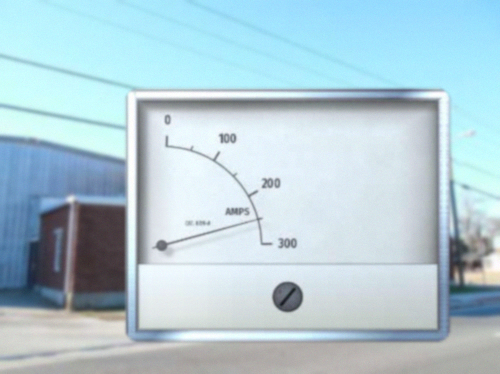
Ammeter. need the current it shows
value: 250 A
